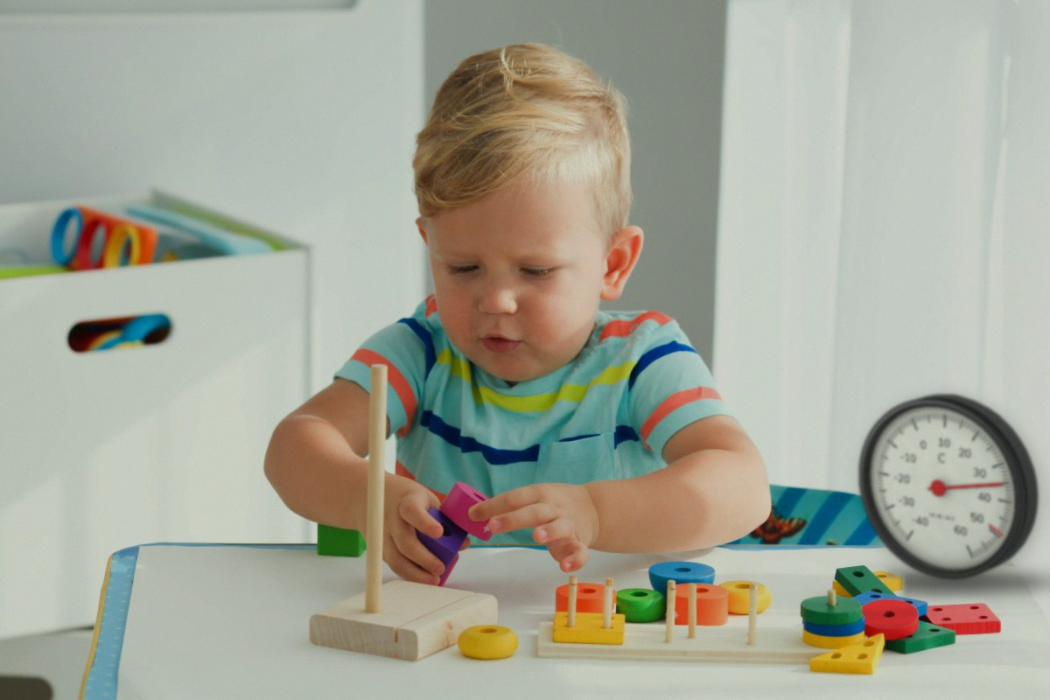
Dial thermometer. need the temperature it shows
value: 35 °C
